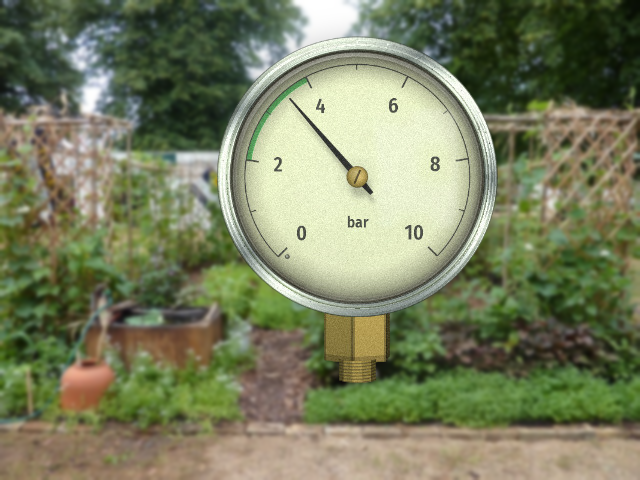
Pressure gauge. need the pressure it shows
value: 3.5 bar
